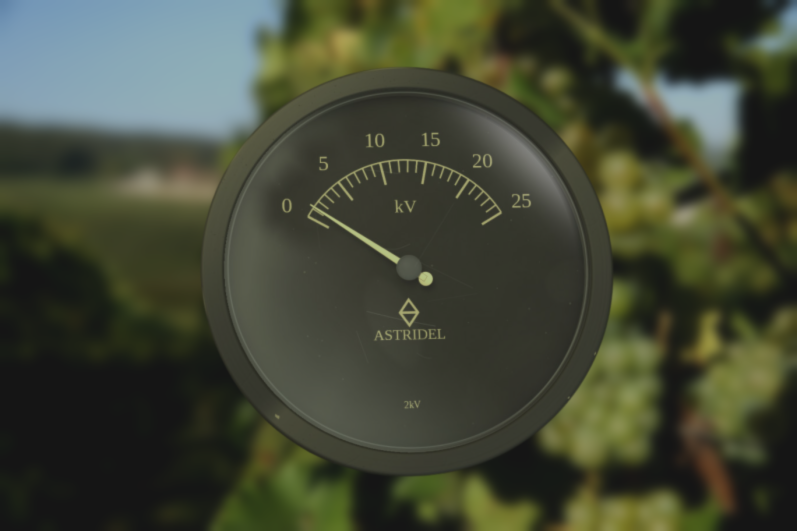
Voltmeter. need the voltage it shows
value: 1 kV
